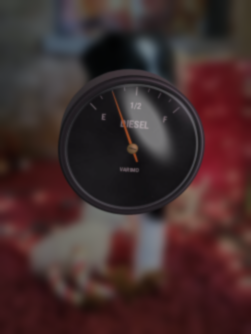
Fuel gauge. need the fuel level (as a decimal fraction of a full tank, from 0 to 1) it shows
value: 0.25
